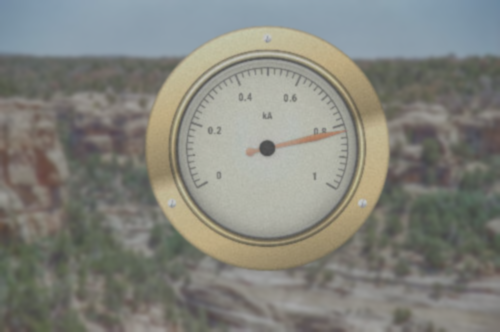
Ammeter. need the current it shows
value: 0.82 kA
